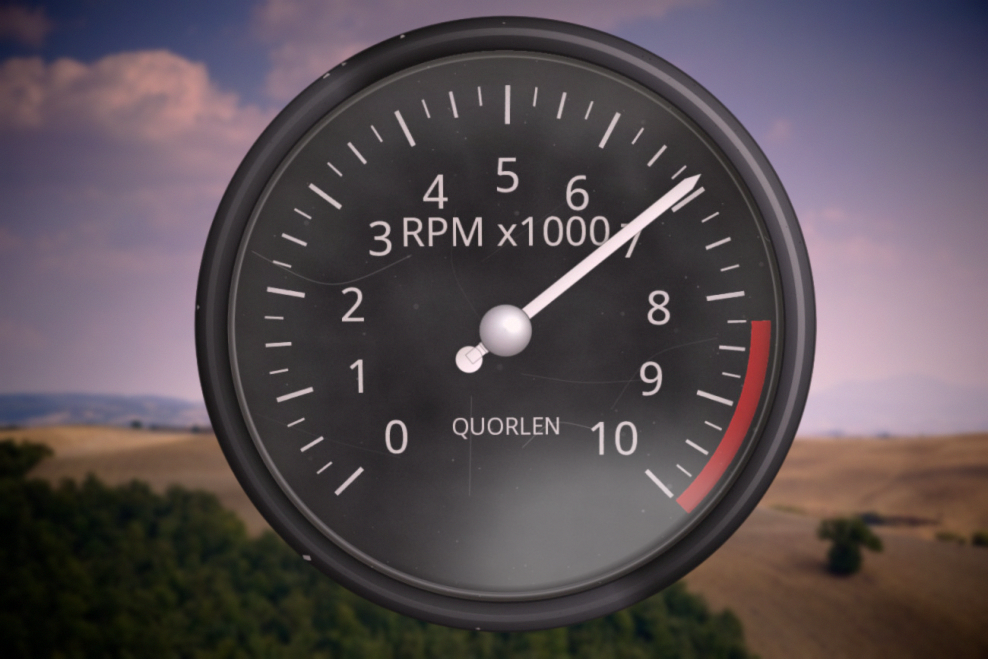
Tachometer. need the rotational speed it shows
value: 6875 rpm
